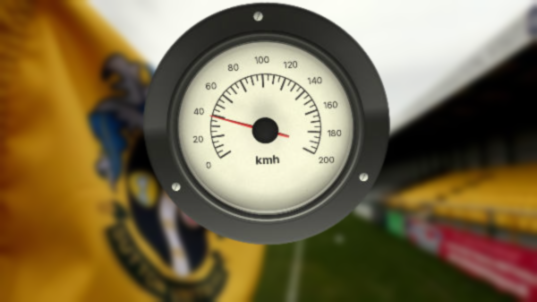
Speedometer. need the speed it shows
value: 40 km/h
